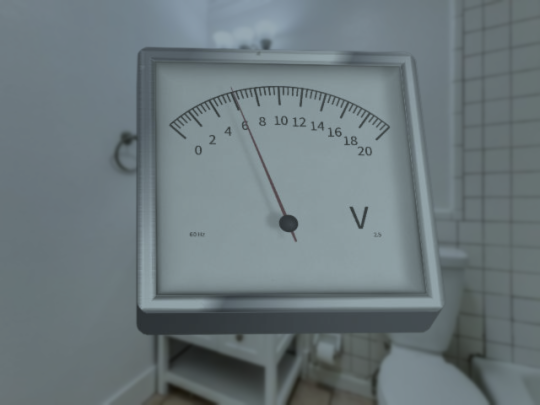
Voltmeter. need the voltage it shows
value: 6 V
